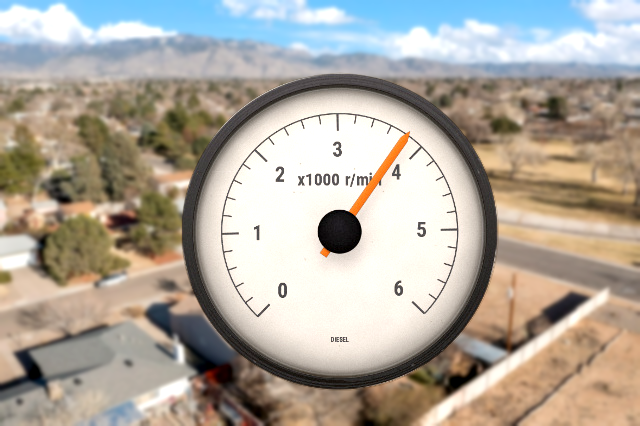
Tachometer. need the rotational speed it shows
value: 3800 rpm
